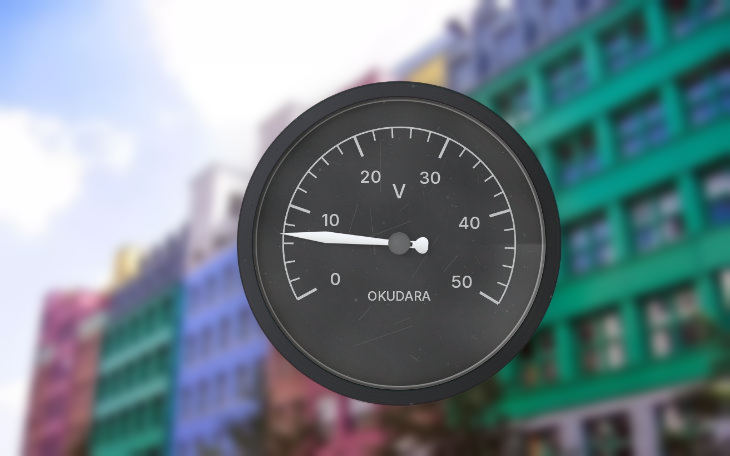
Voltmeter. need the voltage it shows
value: 7 V
